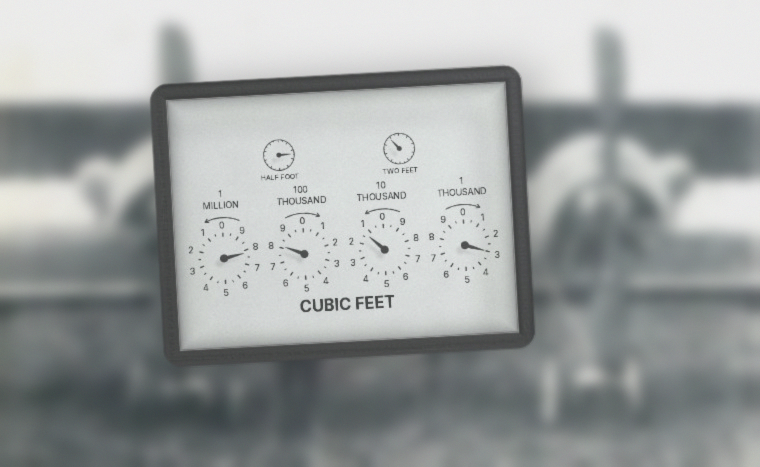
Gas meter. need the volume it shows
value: 781300 ft³
